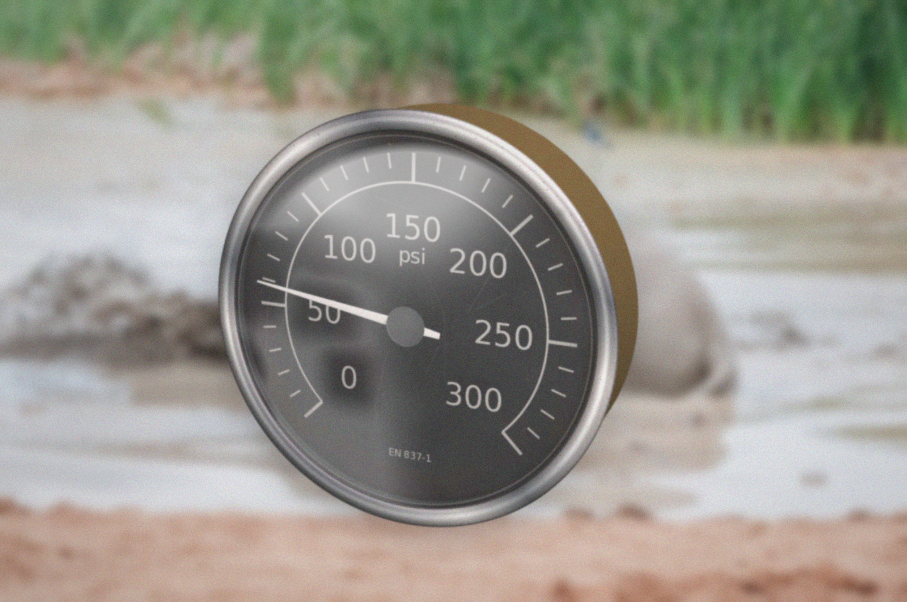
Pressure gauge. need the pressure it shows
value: 60 psi
